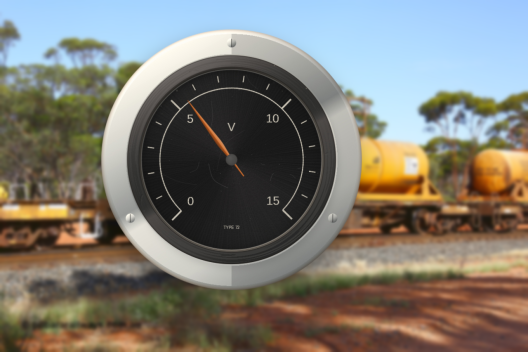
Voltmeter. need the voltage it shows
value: 5.5 V
